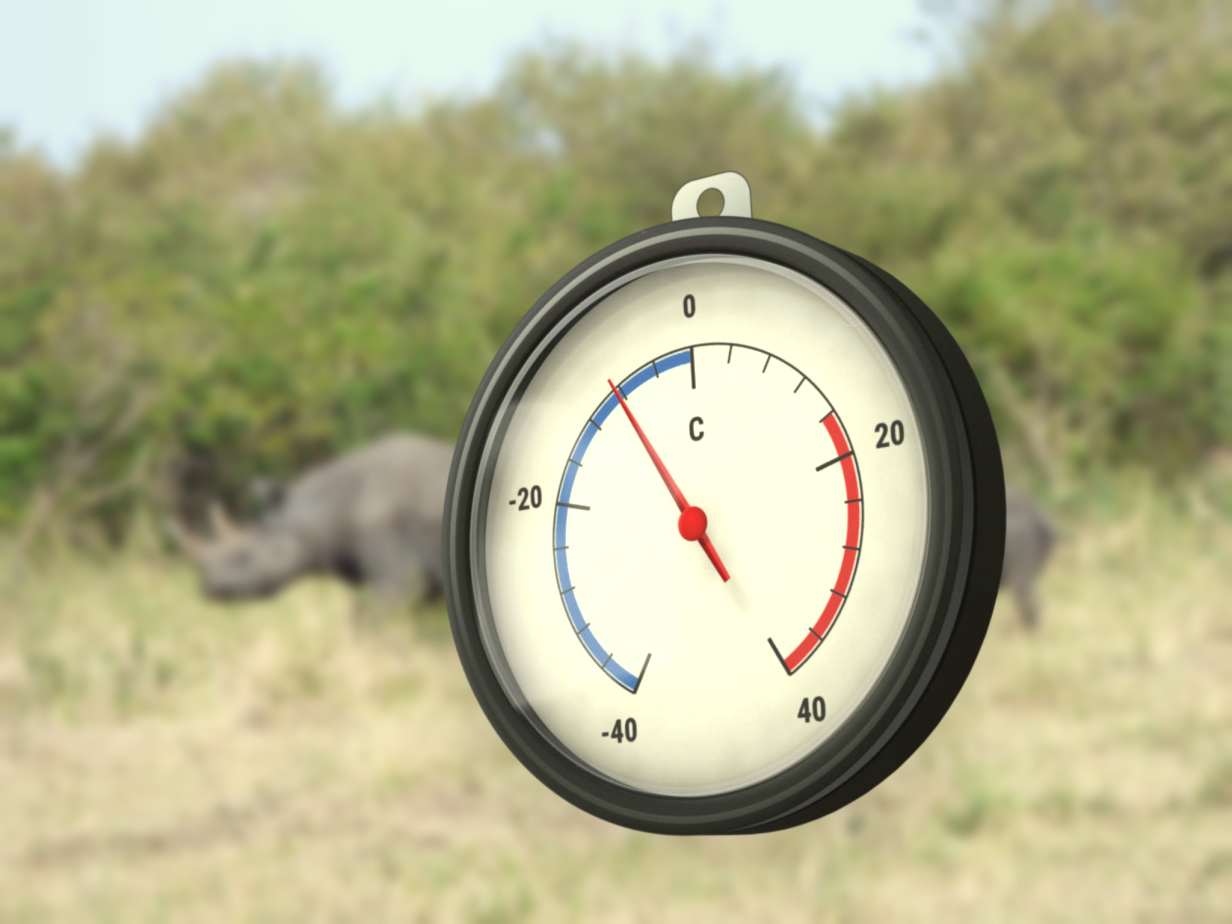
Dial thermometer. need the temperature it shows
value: -8 °C
